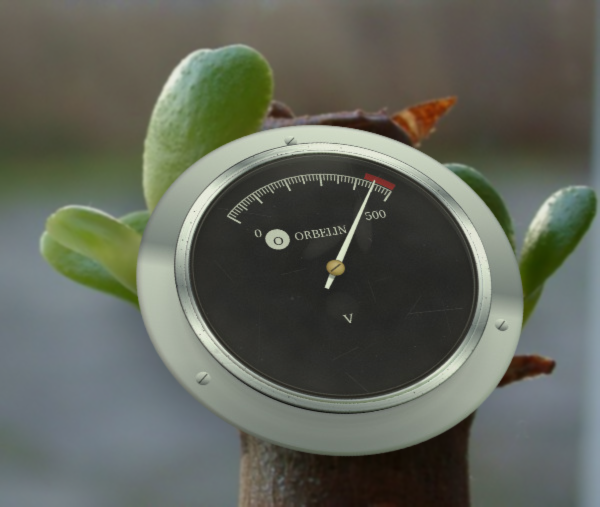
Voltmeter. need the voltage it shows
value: 450 V
